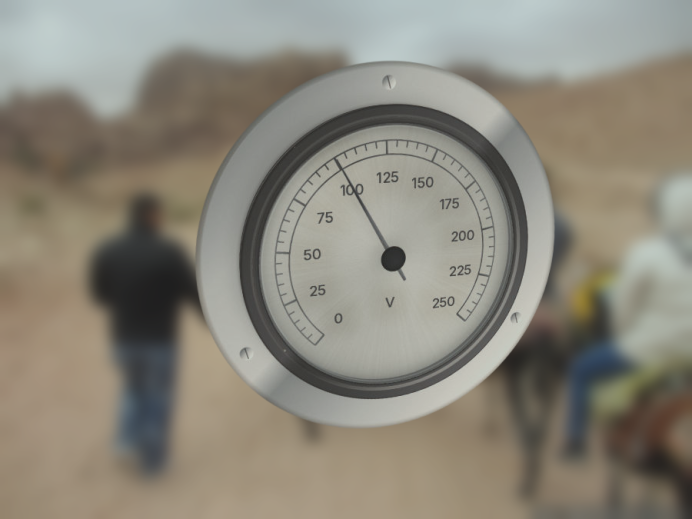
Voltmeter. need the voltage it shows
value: 100 V
